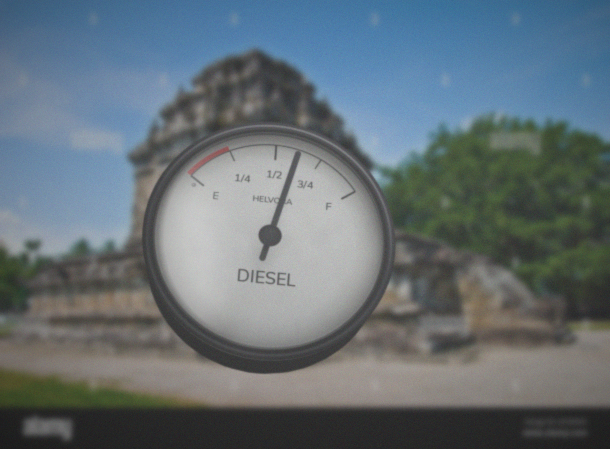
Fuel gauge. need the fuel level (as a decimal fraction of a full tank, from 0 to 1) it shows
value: 0.625
